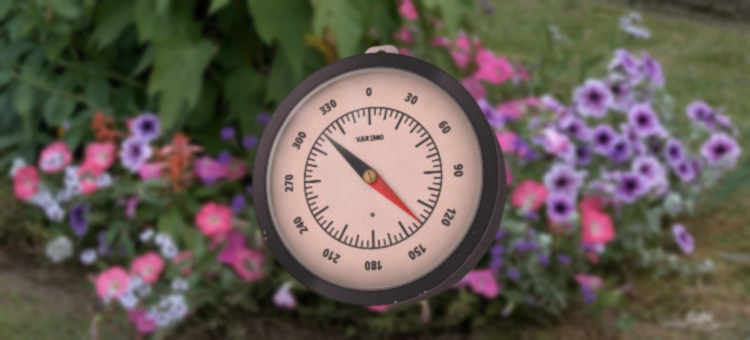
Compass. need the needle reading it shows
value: 135 °
